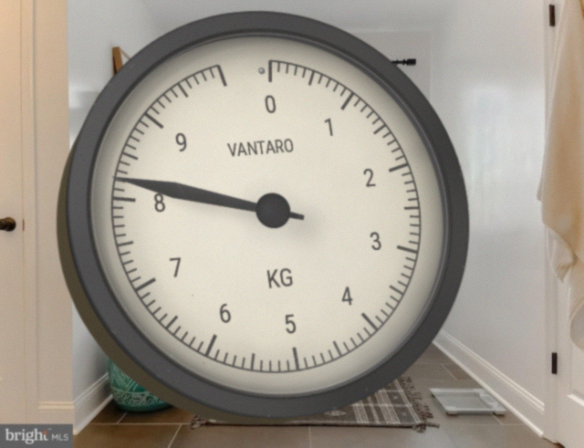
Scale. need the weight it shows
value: 8.2 kg
